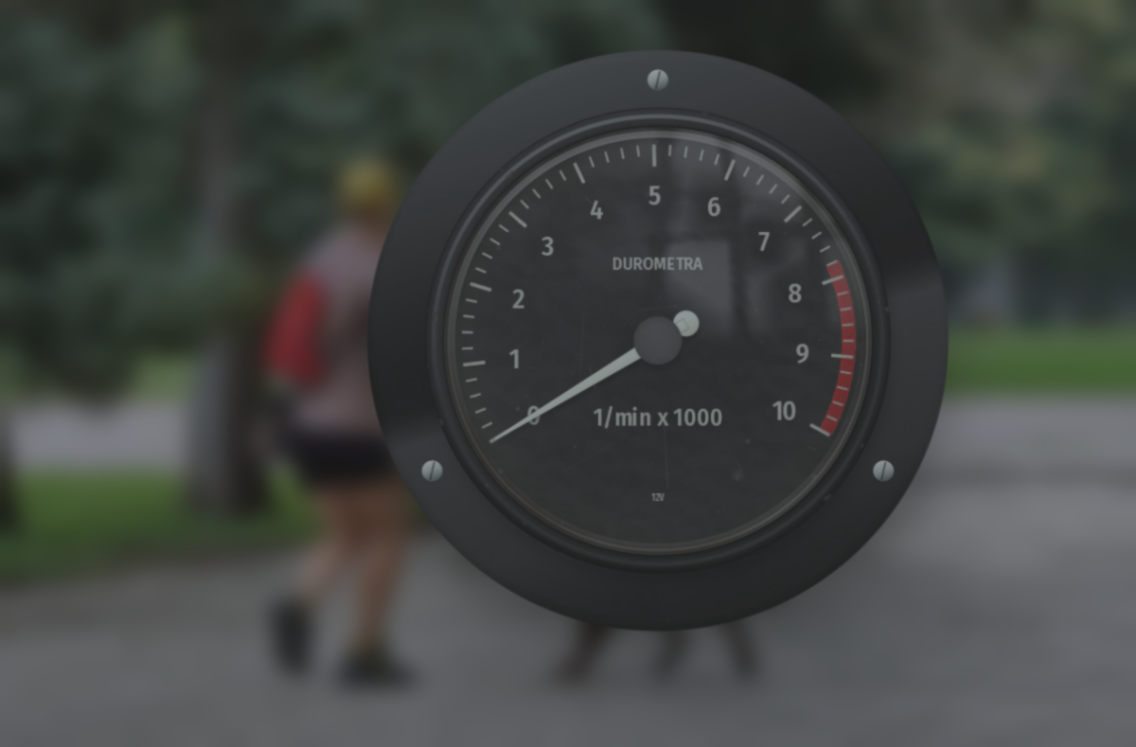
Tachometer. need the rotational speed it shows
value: 0 rpm
